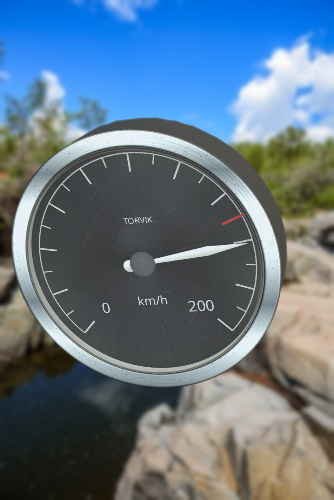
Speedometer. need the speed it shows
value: 160 km/h
